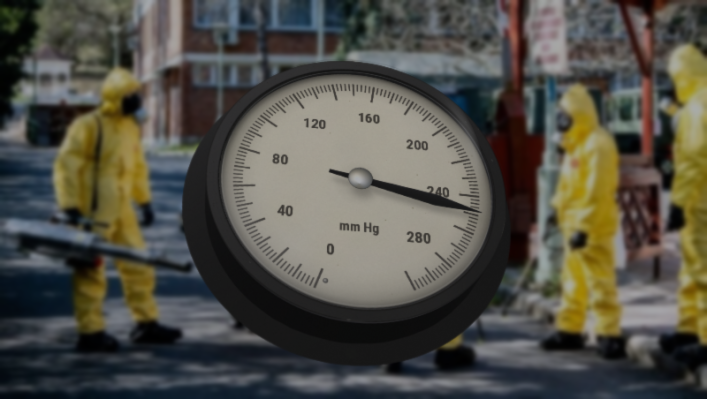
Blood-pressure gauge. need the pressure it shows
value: 250 mmHg
